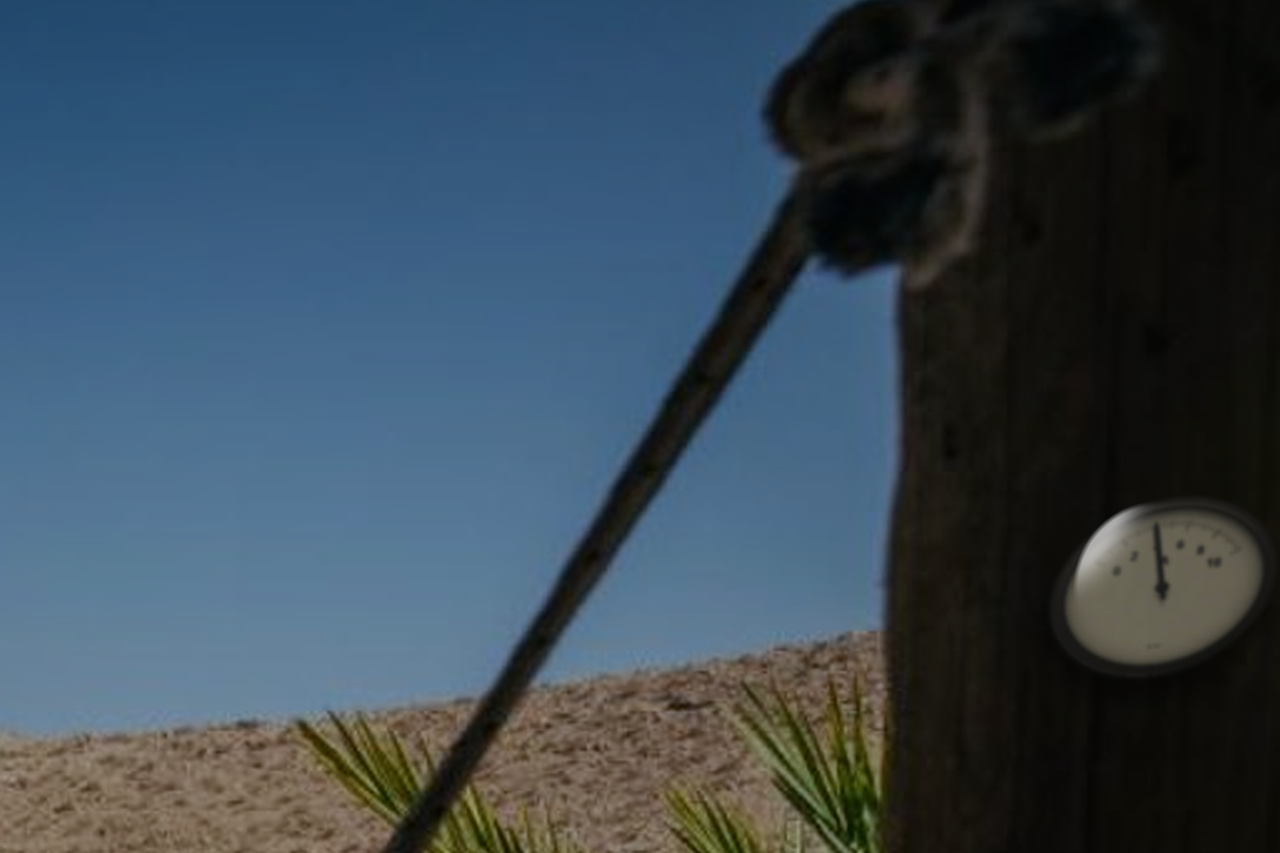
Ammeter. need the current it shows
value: 4 A
